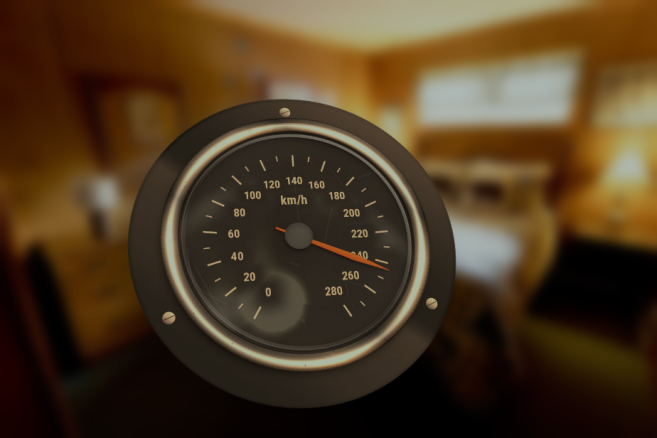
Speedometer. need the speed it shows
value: 245 km/h
